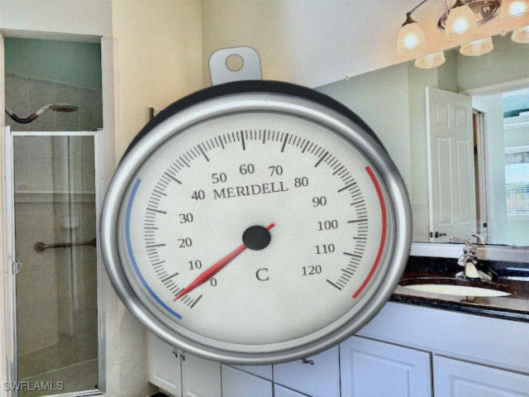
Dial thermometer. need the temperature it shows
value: 5 °C
